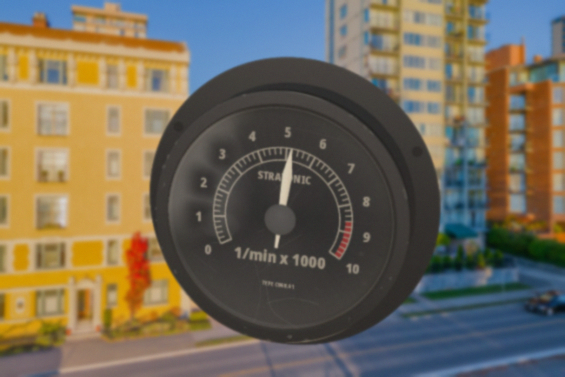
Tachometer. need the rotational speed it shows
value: 5200 rpm
